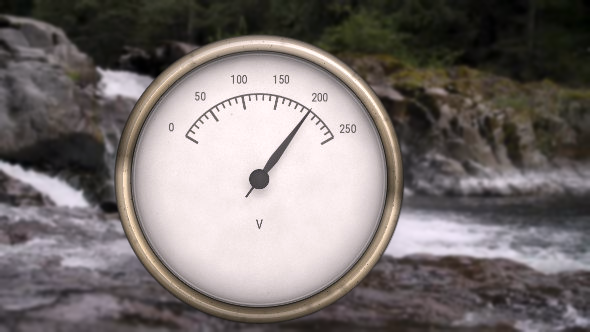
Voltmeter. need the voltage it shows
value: 200 V
